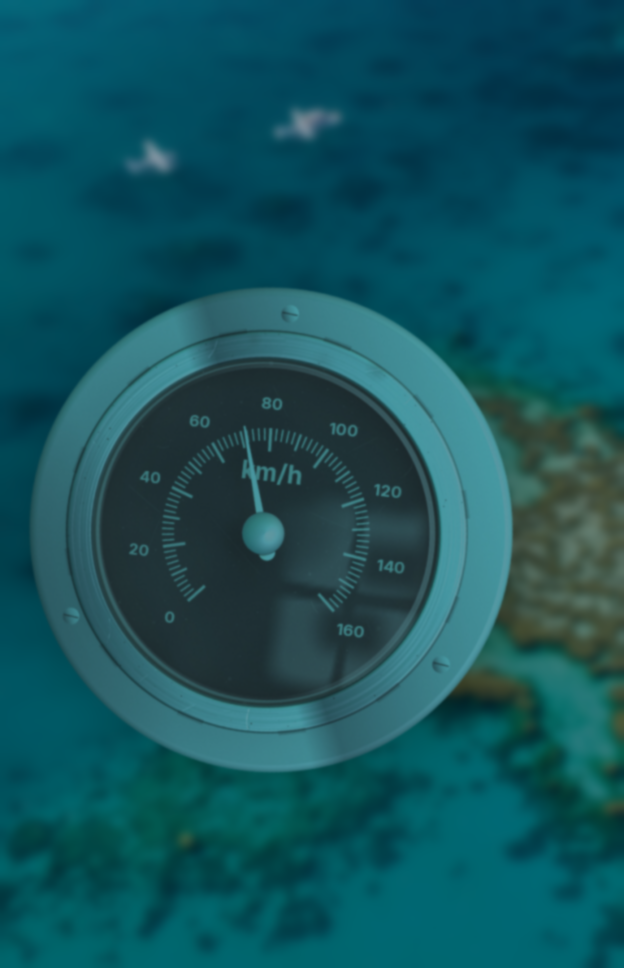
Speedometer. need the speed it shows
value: 72 km/h
